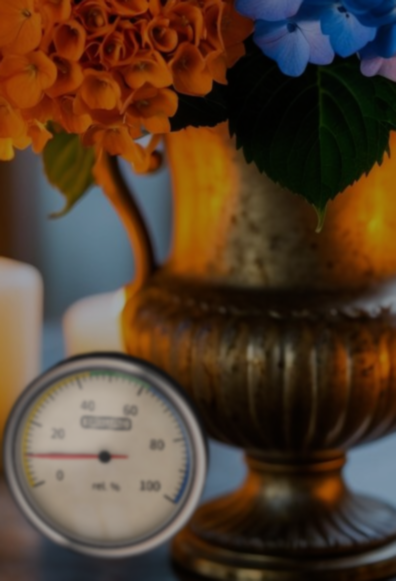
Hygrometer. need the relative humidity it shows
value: 10 %
